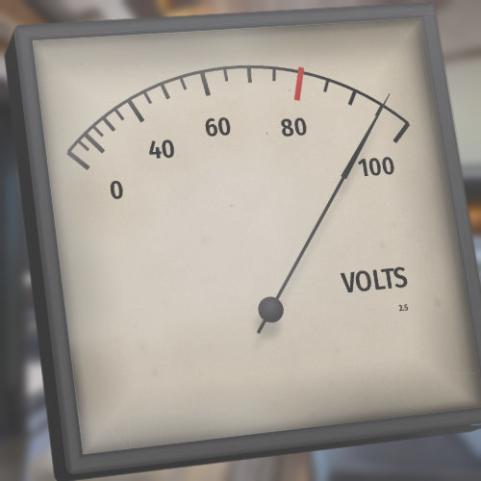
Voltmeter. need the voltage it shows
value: 95 V
